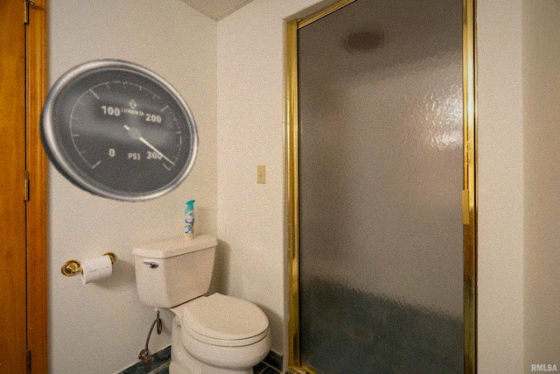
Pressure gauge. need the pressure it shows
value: 290 psi
